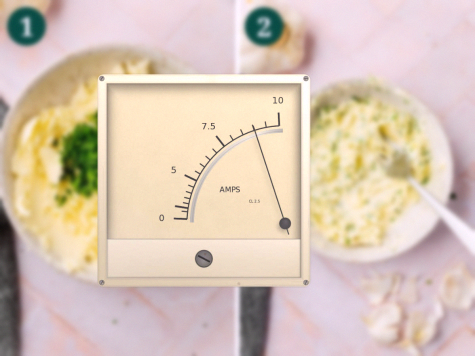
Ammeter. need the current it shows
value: 9 A
